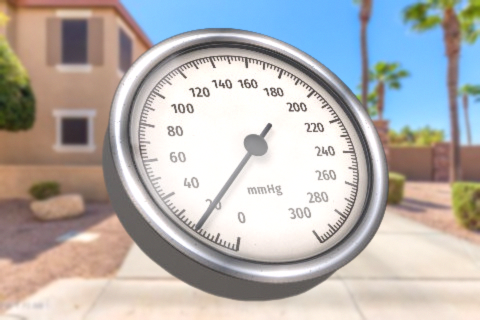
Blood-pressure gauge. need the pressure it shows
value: 20 mmHg
